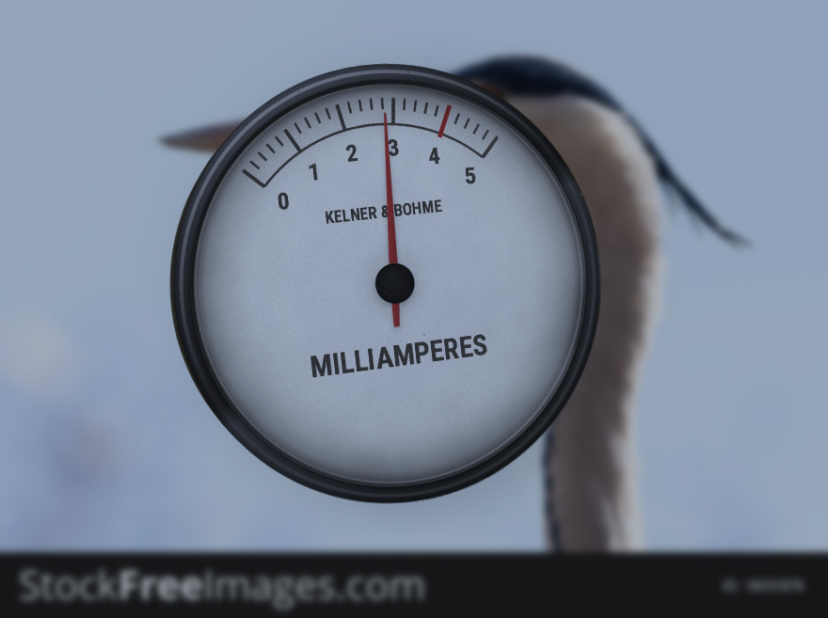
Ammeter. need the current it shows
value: 2.8 mA
